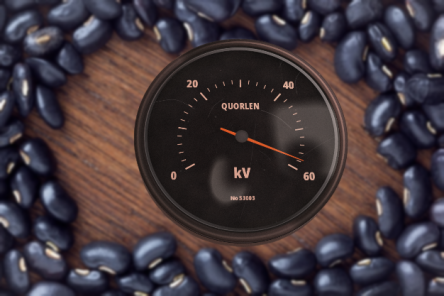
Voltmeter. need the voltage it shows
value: 58 kV
